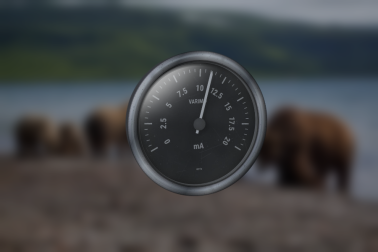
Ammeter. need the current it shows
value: 11 mA
